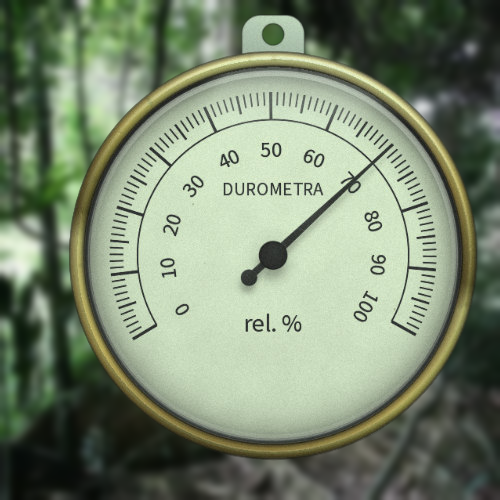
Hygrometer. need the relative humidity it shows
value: 70 %
